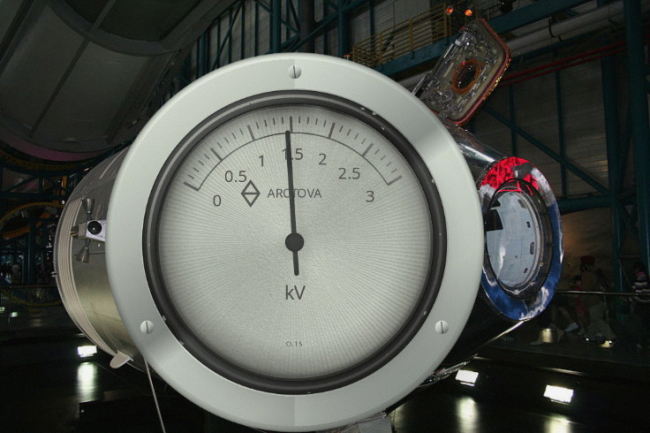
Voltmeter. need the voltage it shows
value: 1.45 kV
